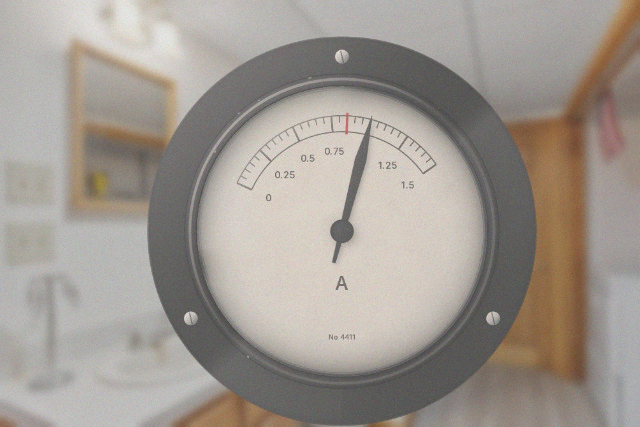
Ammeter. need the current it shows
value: 1 A
